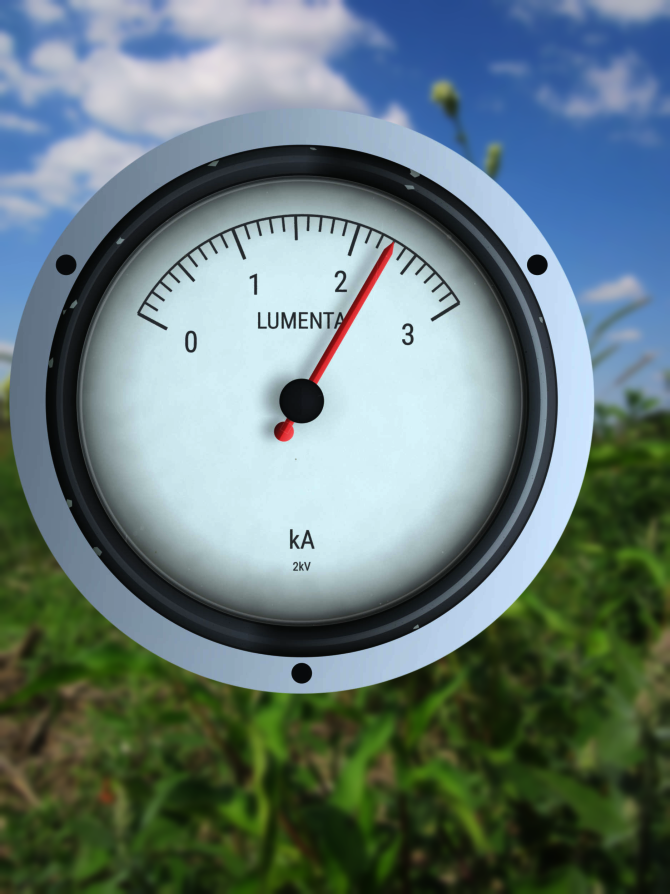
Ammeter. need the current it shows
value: 2.3 kA
